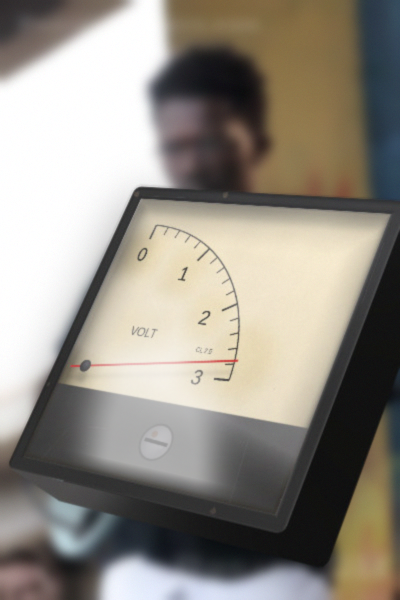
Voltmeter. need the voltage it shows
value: 2.8 V
